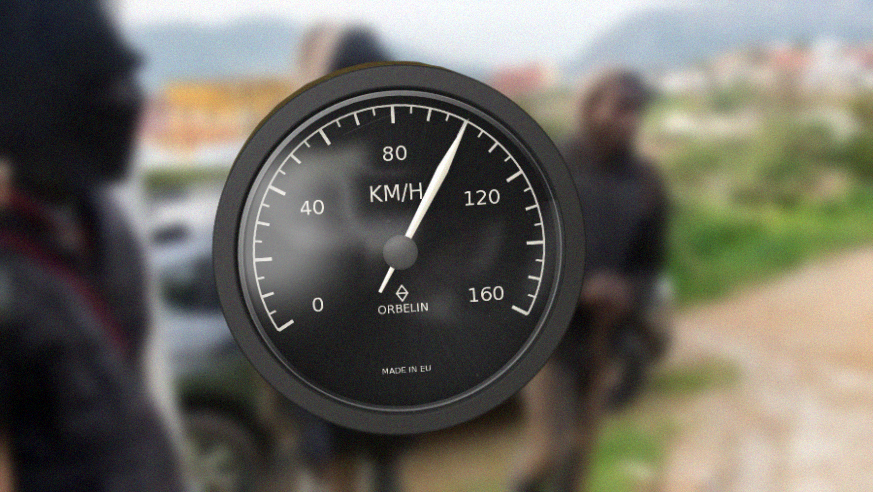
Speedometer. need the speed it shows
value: 100 km/h
